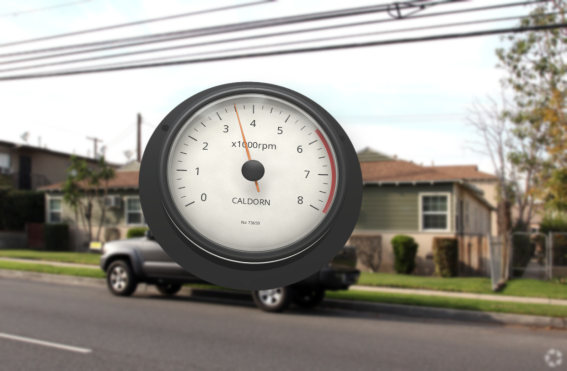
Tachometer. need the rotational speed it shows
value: 3500 rpm
